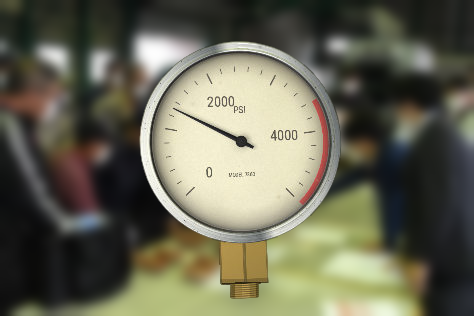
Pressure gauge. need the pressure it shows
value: 1300 psi
